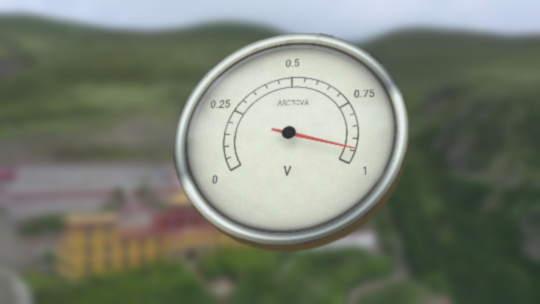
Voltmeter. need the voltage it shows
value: 0.95 V
